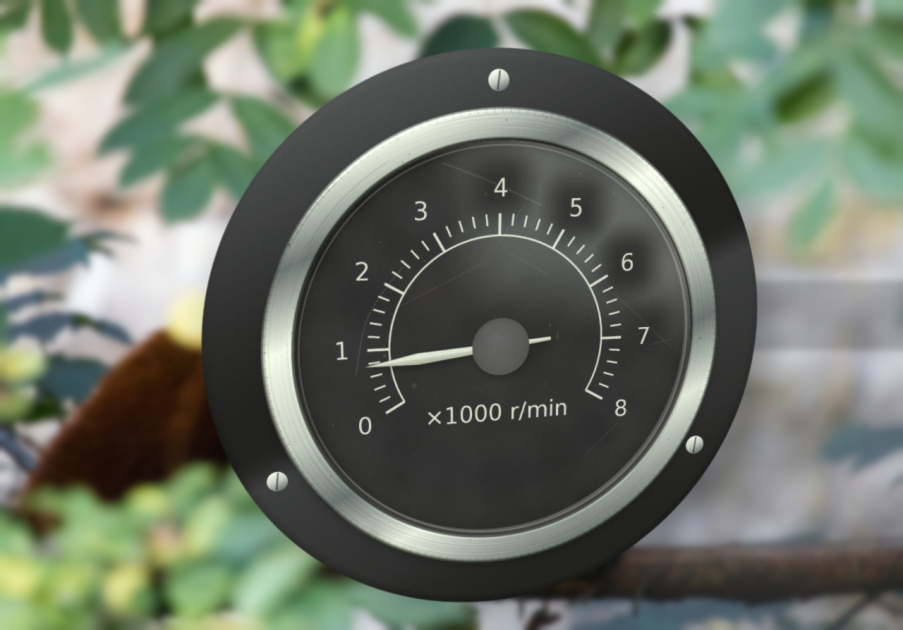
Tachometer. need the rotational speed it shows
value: 800 rpm
